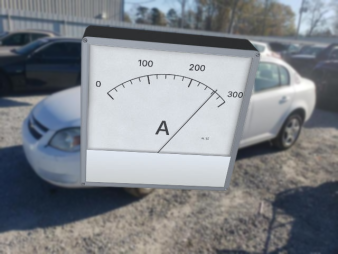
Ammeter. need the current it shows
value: 260 A
